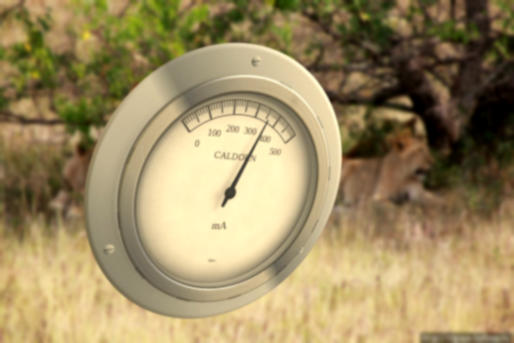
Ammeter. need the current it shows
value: 350 mA
